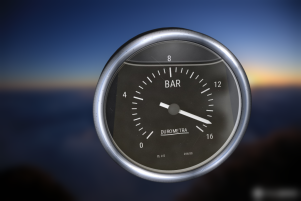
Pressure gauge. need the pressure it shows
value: 15 bar
